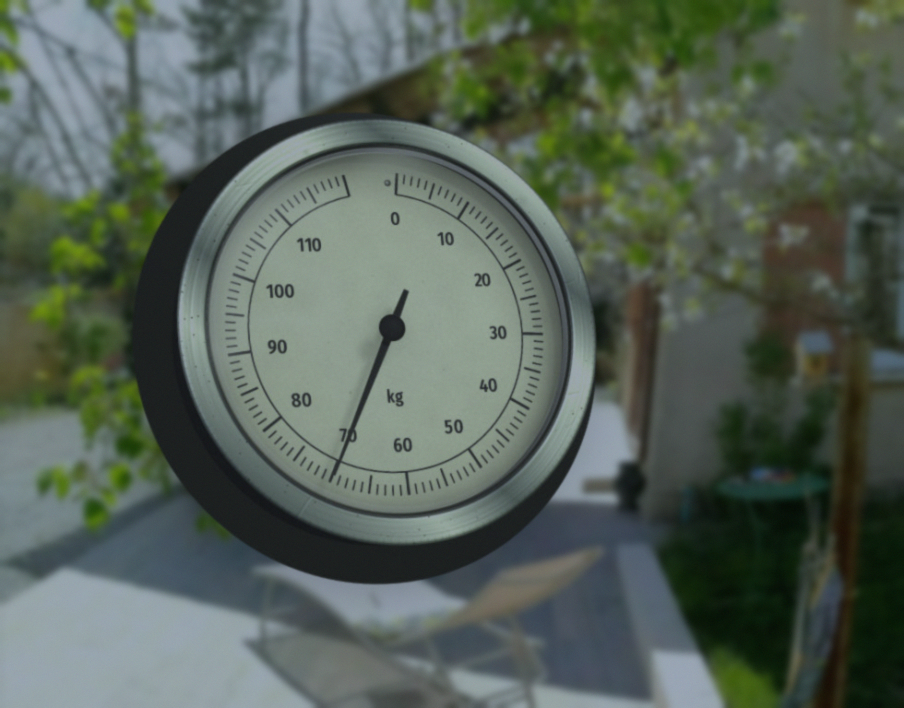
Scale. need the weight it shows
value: 70 kg
